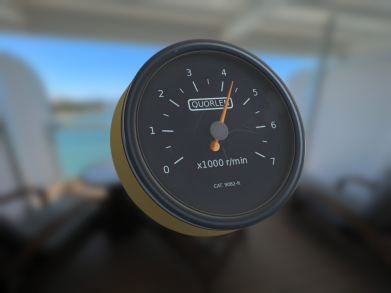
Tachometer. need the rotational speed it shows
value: 4250 rpm
